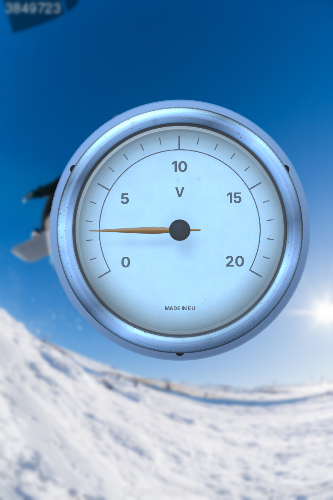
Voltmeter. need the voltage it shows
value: 2.5 V
